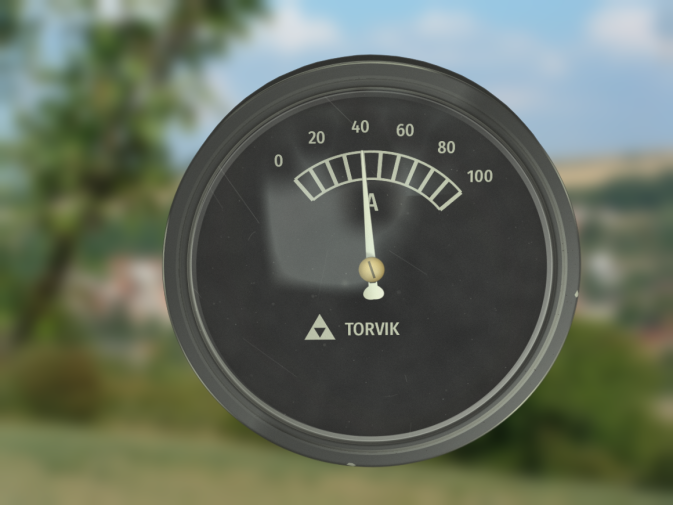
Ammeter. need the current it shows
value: 40 A
